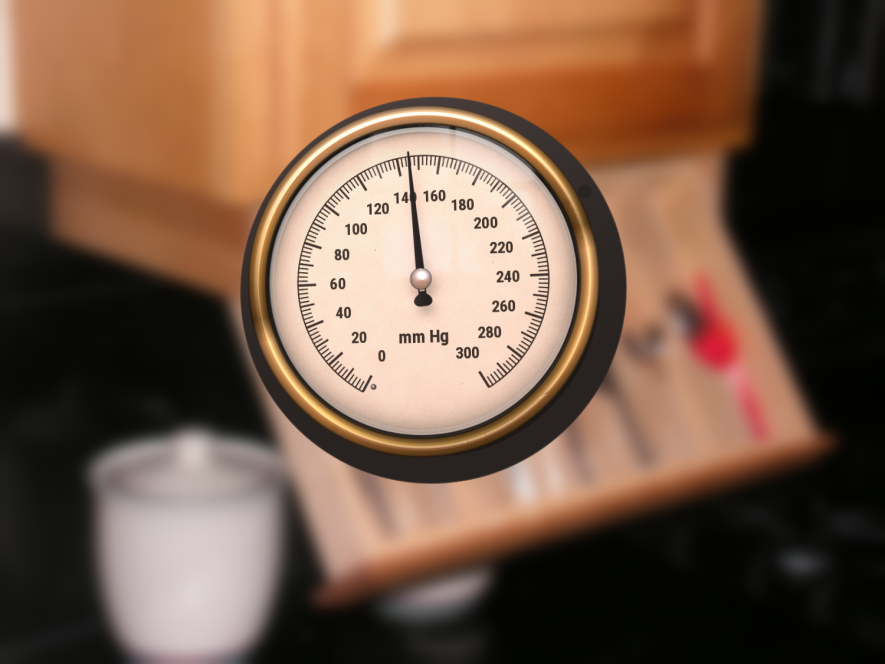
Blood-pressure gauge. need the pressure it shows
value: 146 mmHg
